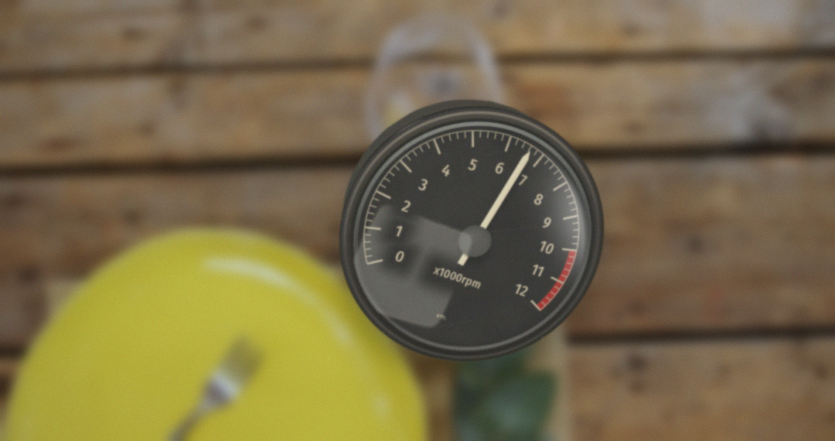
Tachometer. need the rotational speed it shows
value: 6600 rpm
